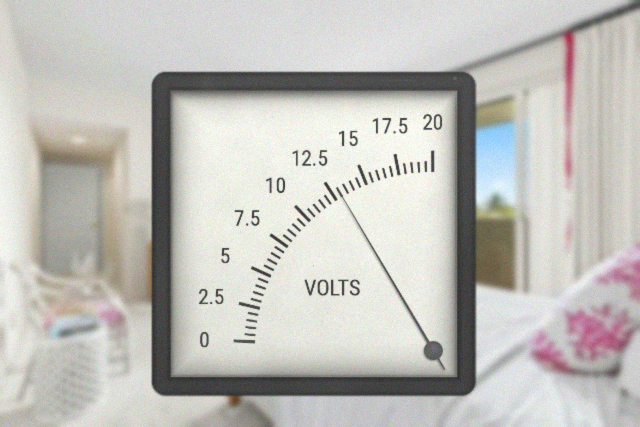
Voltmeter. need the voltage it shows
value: 13 V
